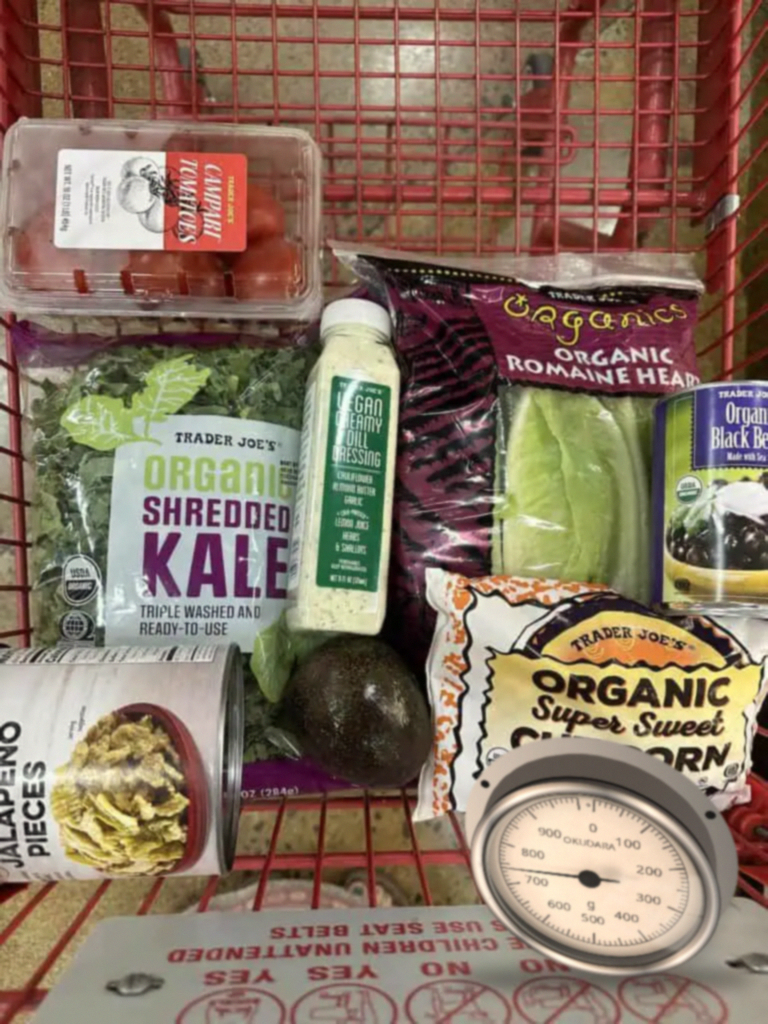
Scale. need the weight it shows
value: 750 g
